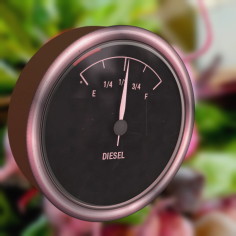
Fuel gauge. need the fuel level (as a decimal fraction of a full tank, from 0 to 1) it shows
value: 0.5
